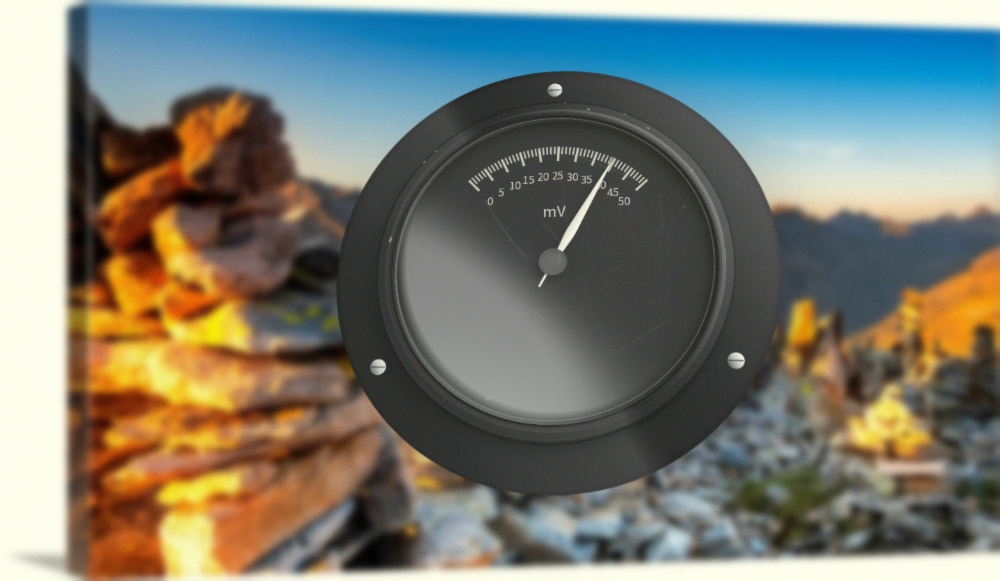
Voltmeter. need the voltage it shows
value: 40 mV
